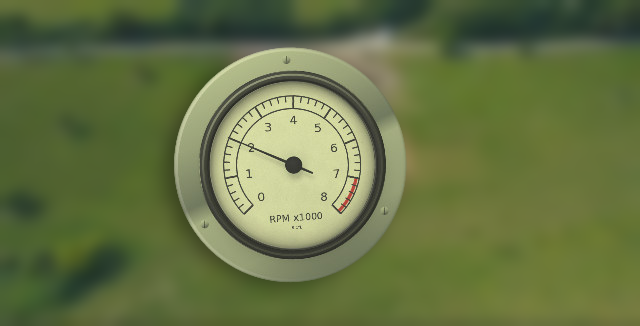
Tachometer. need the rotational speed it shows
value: 2000 rpm
